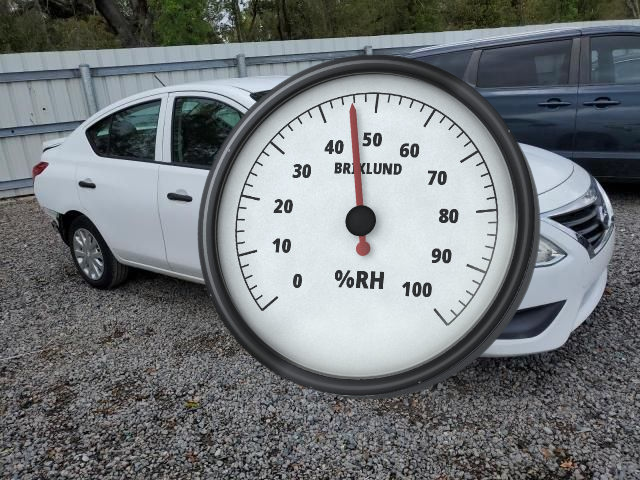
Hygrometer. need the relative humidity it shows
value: 46 %
